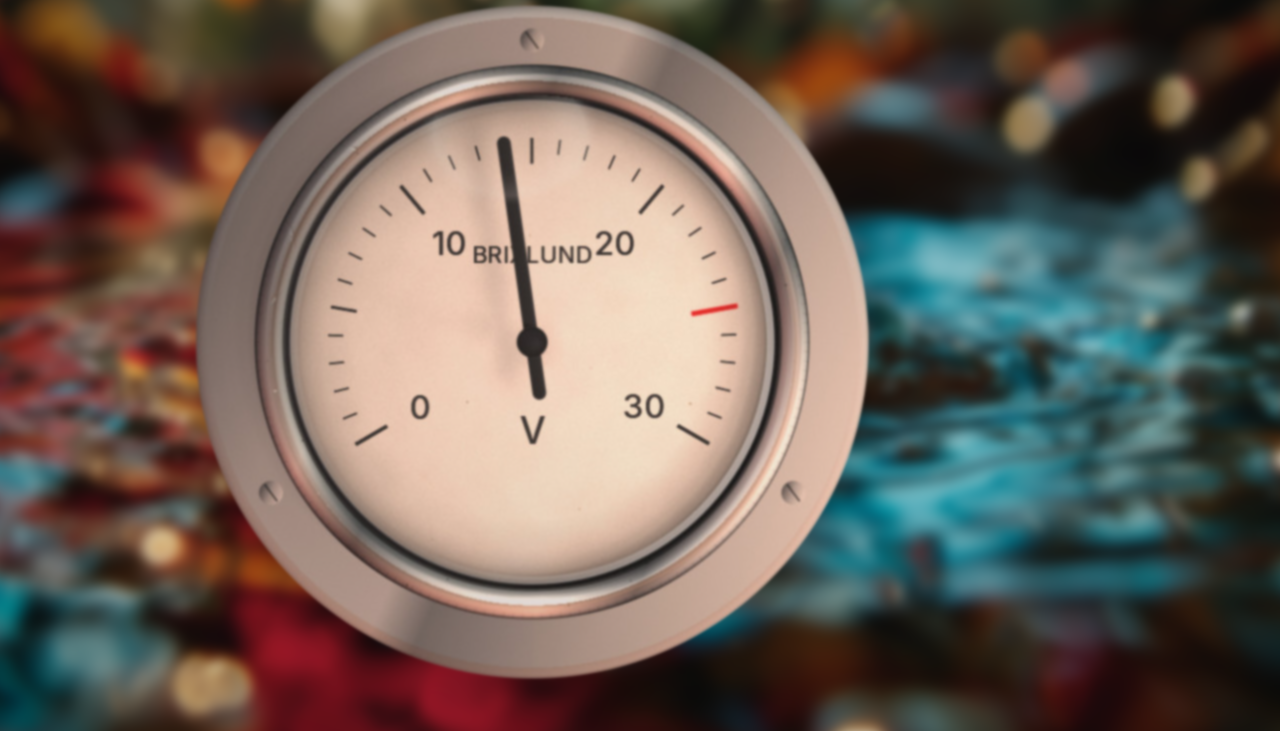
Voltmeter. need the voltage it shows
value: 14 V
